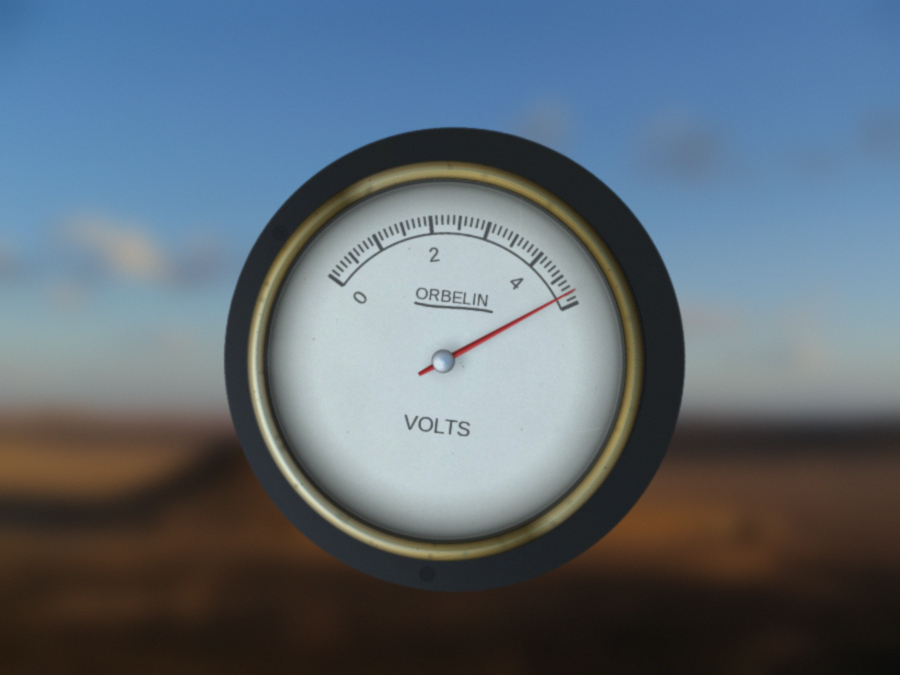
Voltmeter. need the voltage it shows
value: 4.8 V
